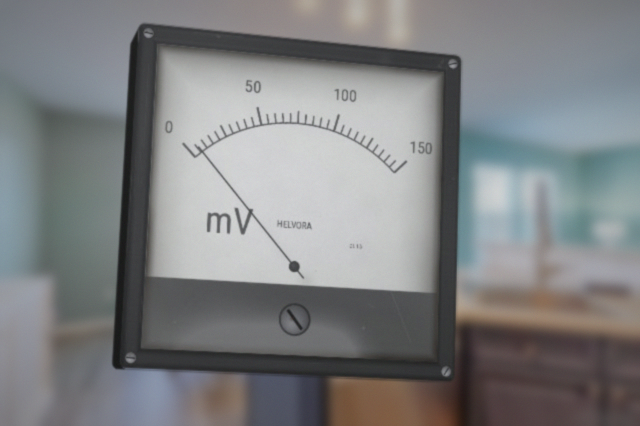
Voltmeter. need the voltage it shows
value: 5 mV
